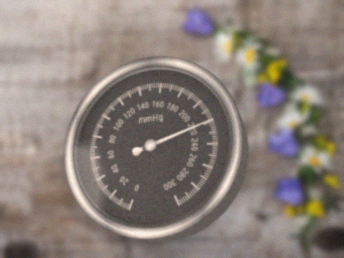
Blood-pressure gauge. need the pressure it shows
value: 220 mmHg
